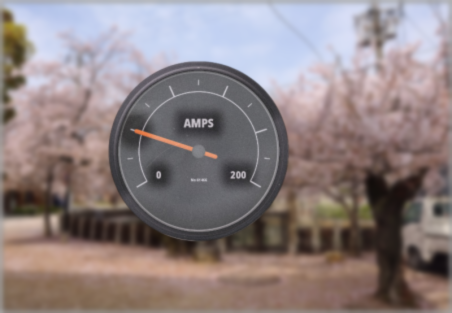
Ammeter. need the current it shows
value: 40 A
